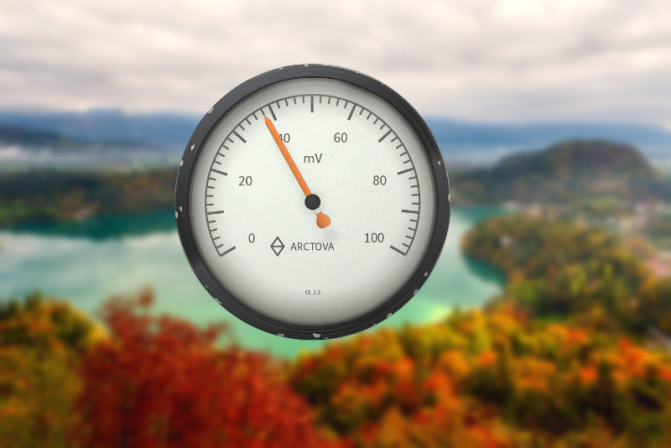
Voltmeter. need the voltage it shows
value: 38 mV
